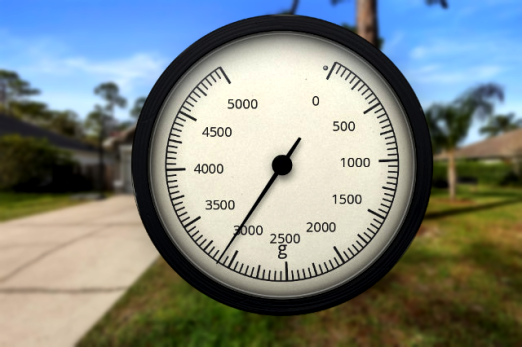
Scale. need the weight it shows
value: 3100 g
